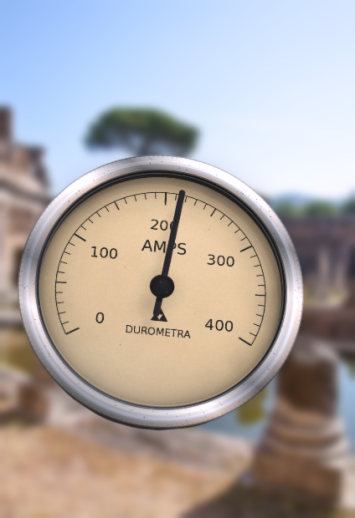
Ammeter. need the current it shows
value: 215 A
